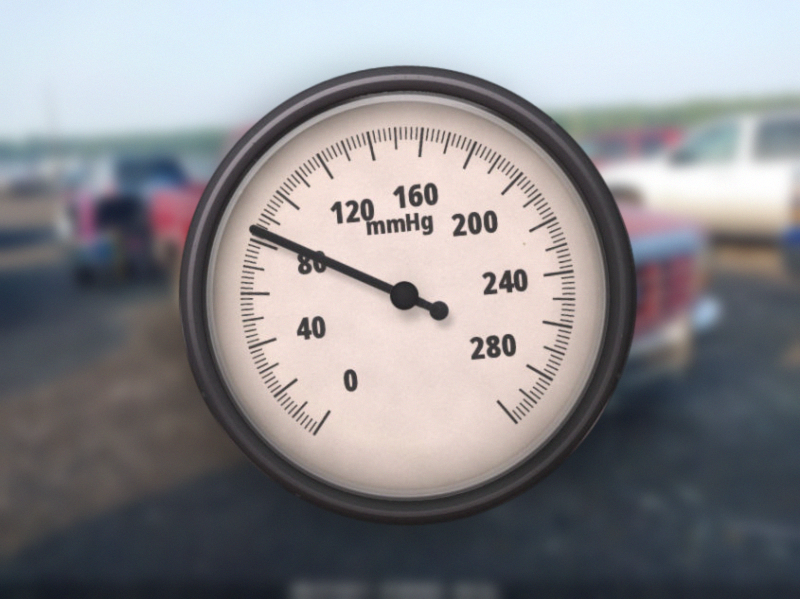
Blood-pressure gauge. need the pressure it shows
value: 84 mmHg
